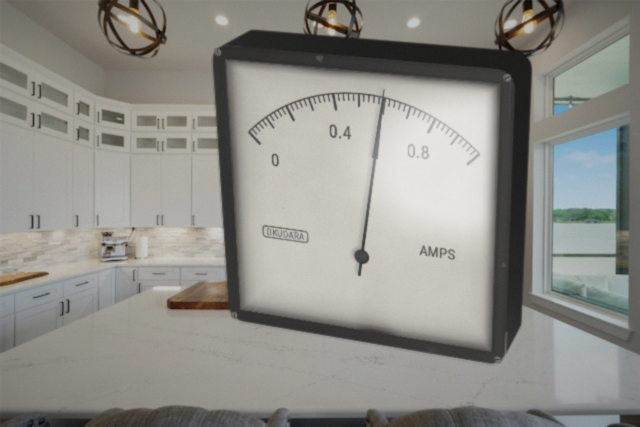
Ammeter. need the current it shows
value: 0.6 A
